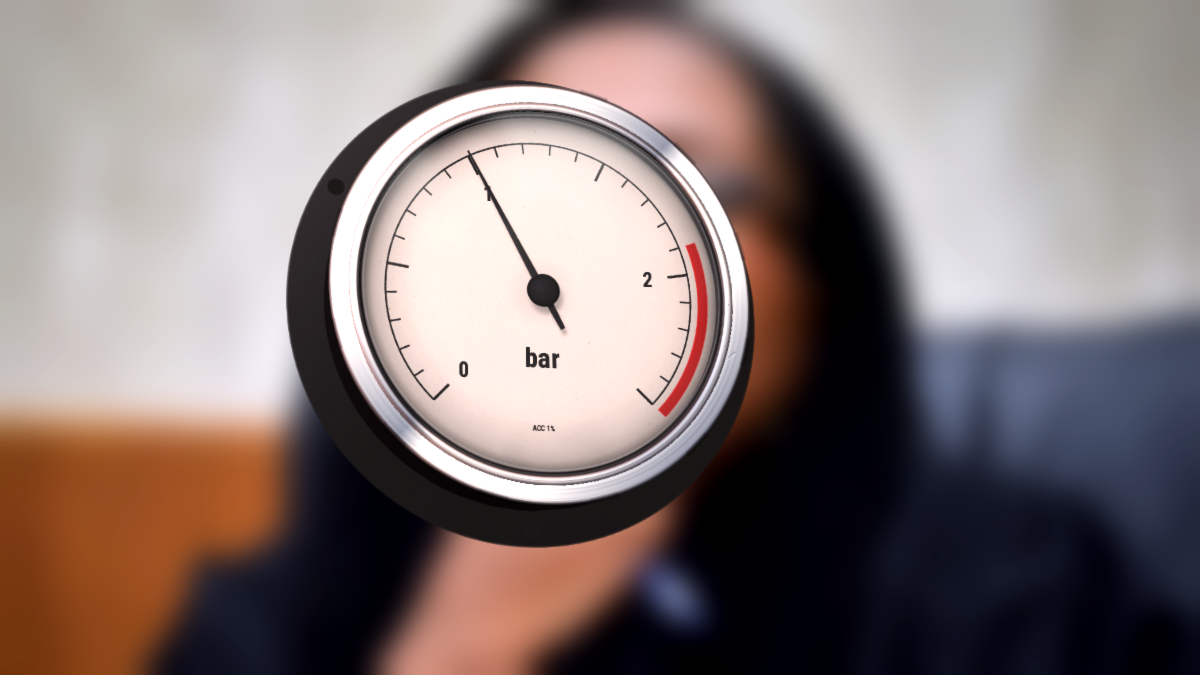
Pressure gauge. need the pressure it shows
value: 1 bar
